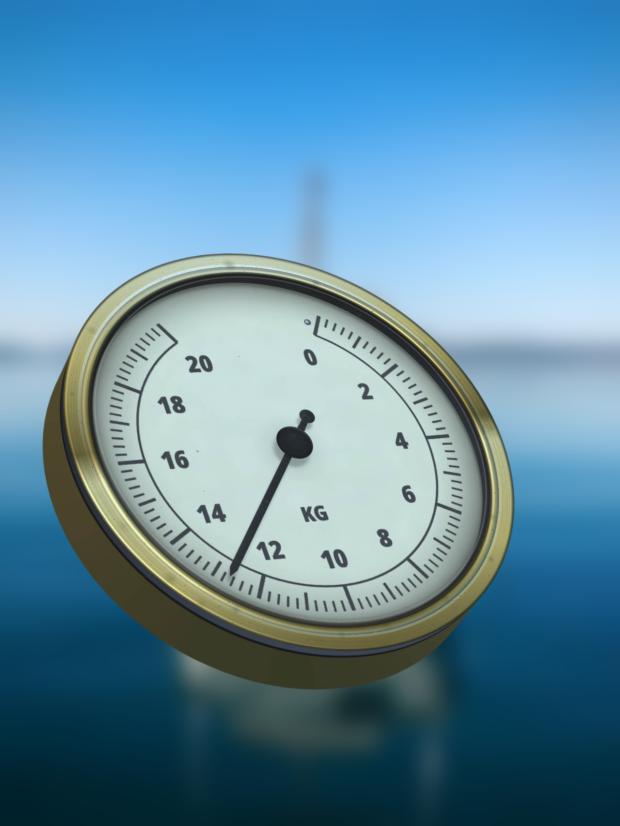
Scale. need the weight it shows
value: 12.7 kg
